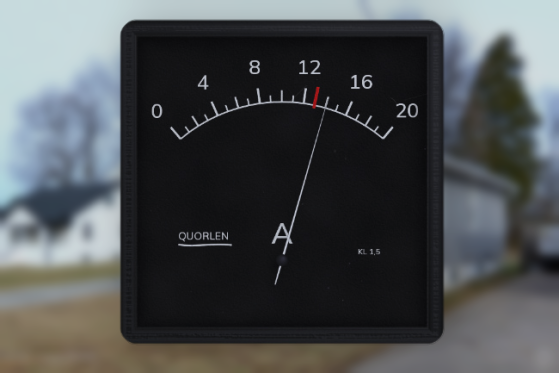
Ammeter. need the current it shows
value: 14 A
